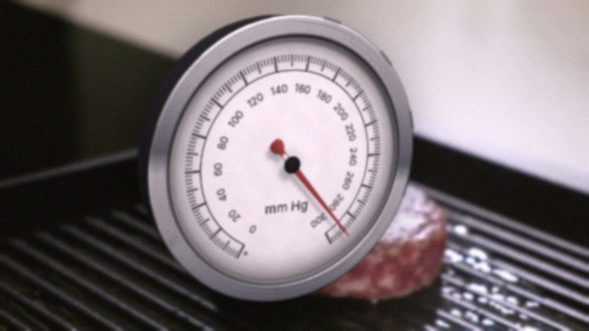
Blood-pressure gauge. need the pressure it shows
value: 290 mmHg
